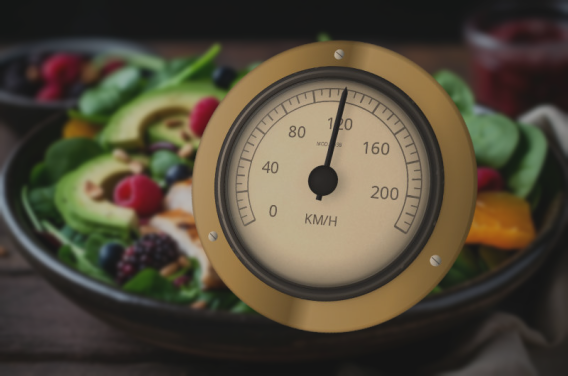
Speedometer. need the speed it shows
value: 120 km/h
